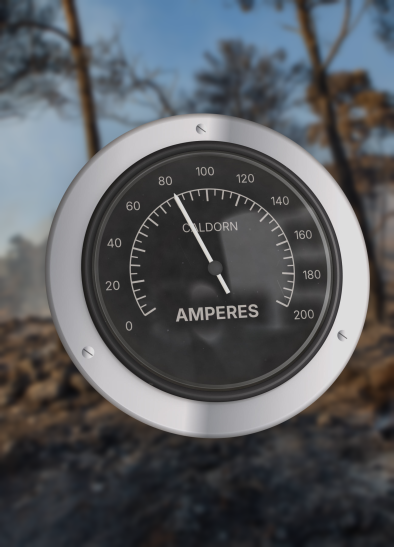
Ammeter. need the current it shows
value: 80 A
